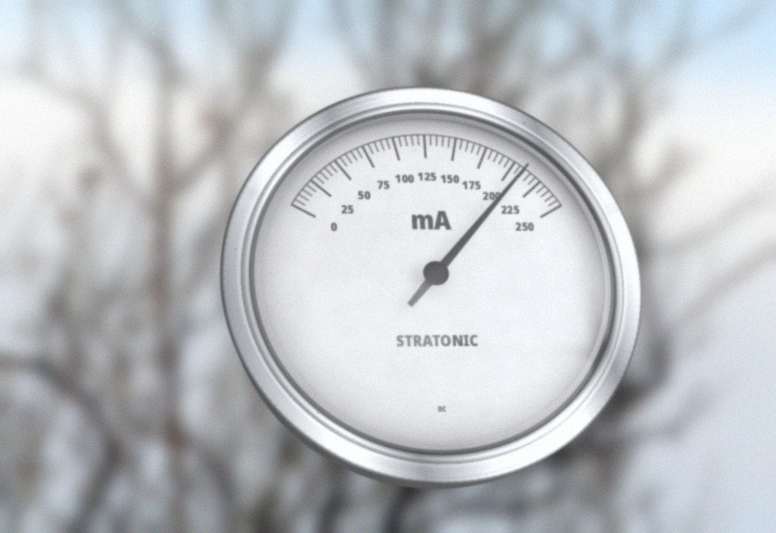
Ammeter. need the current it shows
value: 210 mA
